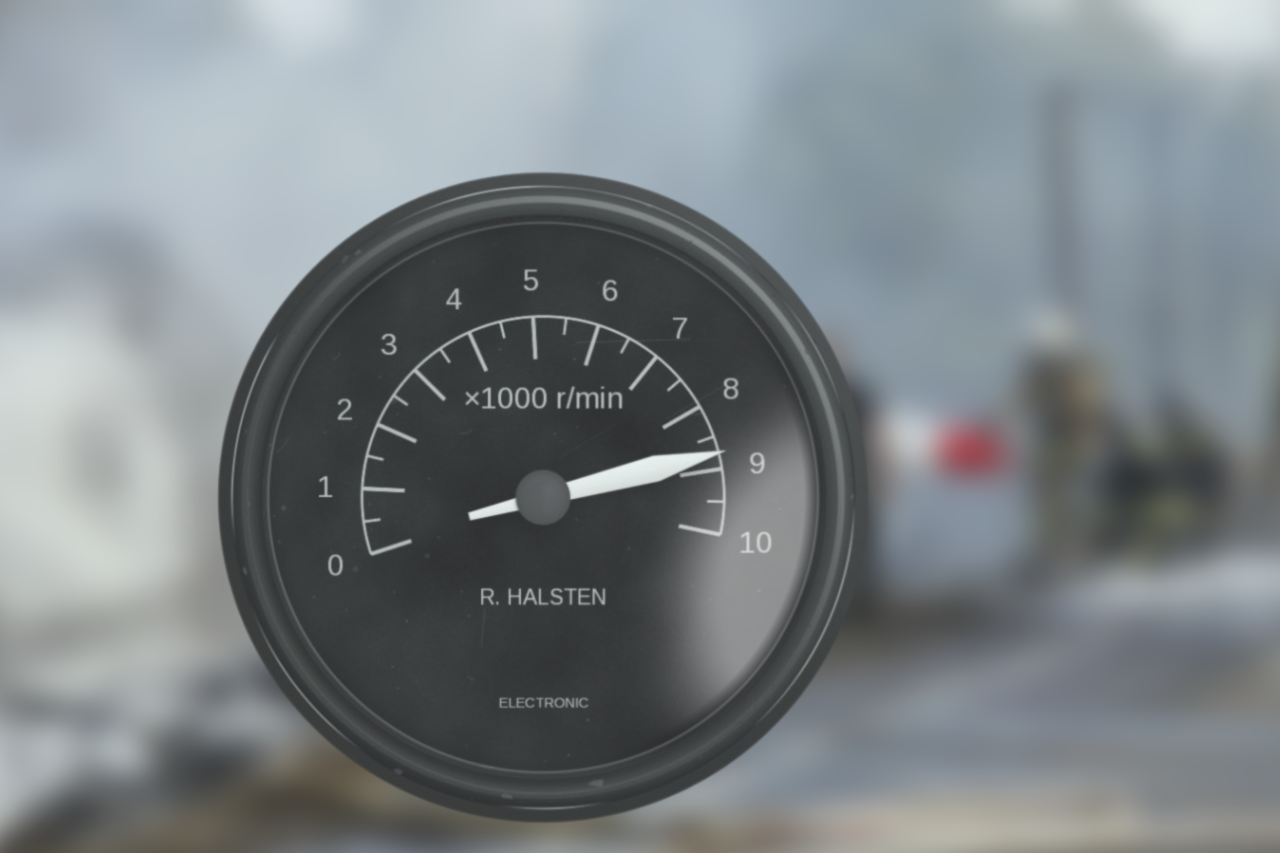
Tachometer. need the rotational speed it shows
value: 8750 rpm
